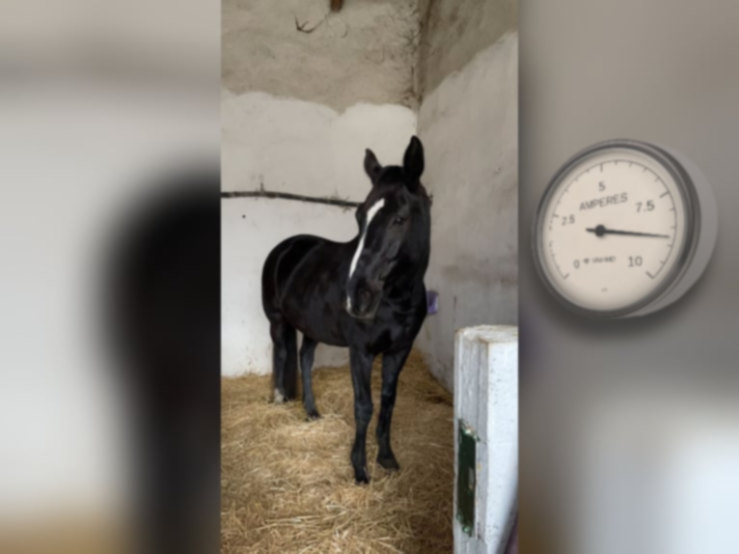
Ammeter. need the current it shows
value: 8.75 A
